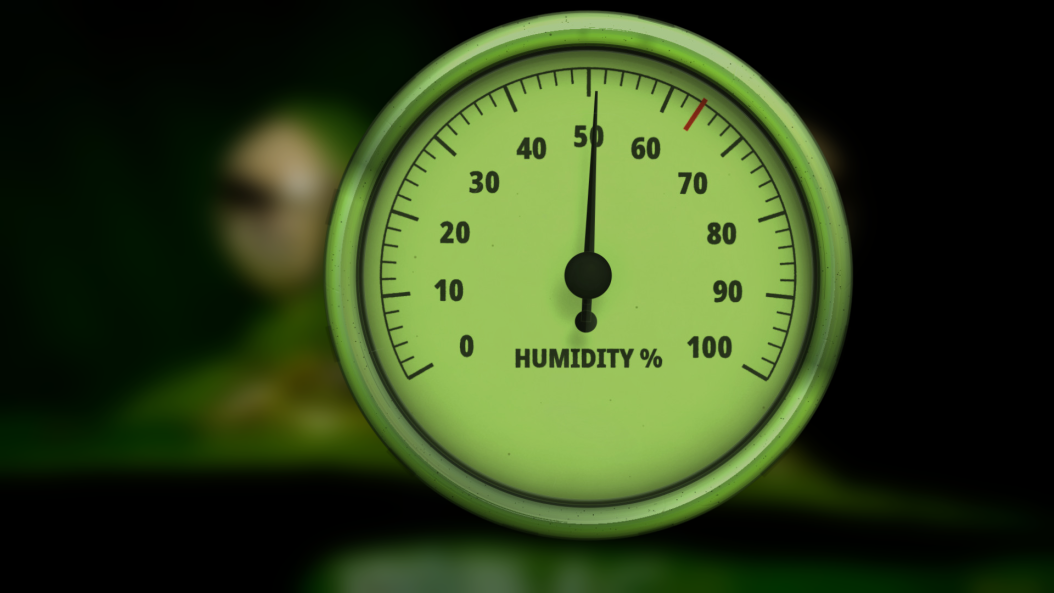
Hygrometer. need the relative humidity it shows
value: 51 %
